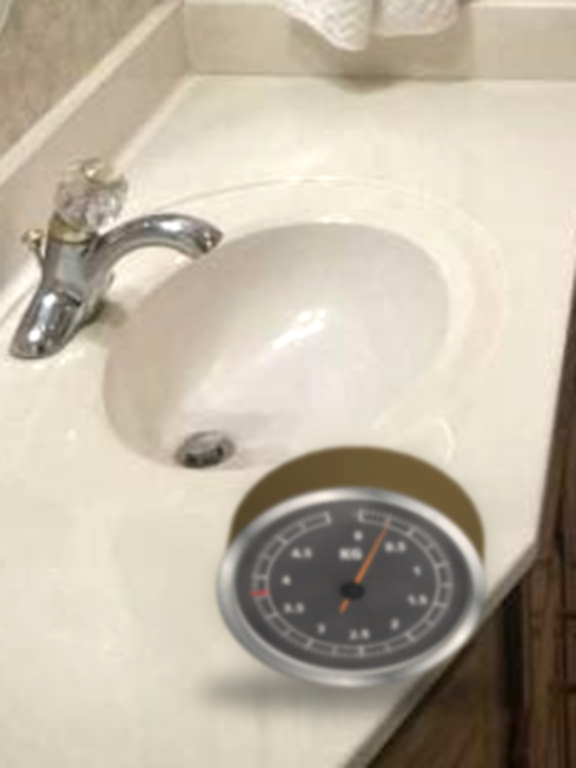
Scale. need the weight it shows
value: 0.25 kg
